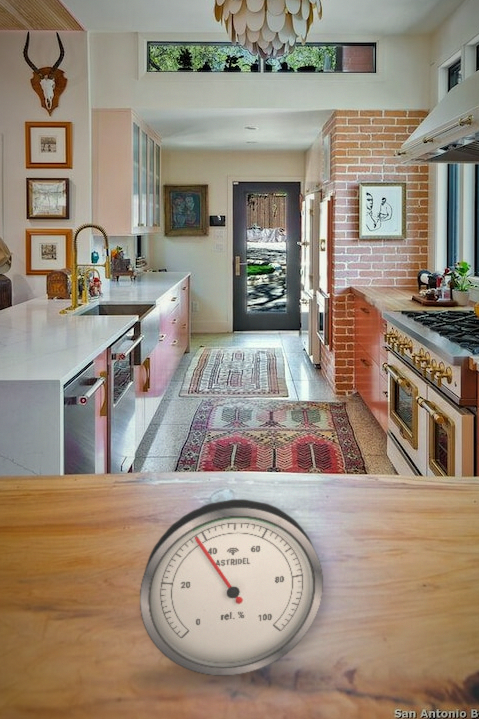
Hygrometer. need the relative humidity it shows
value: 38 %
